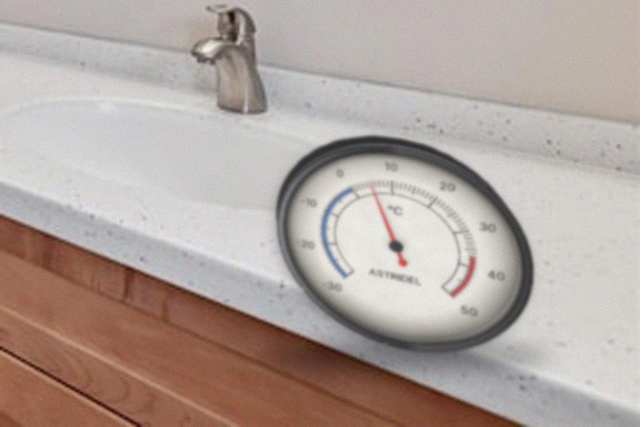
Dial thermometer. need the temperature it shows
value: 5 °C
